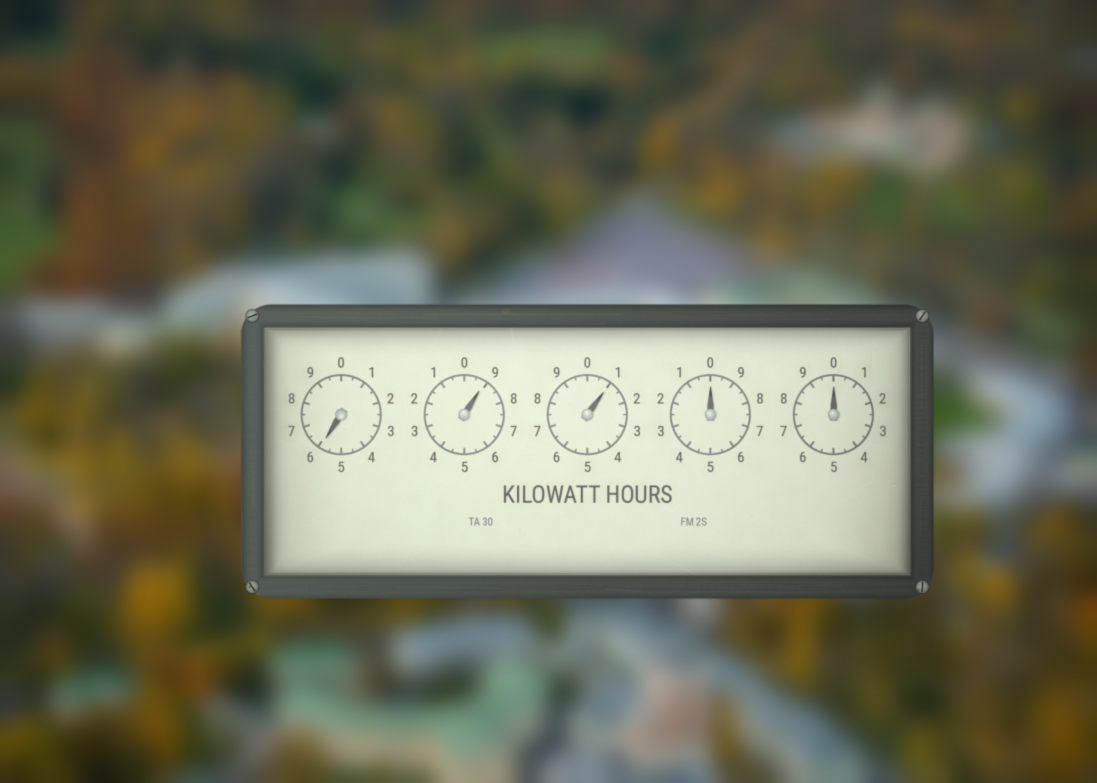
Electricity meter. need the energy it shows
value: 59100 kWh
